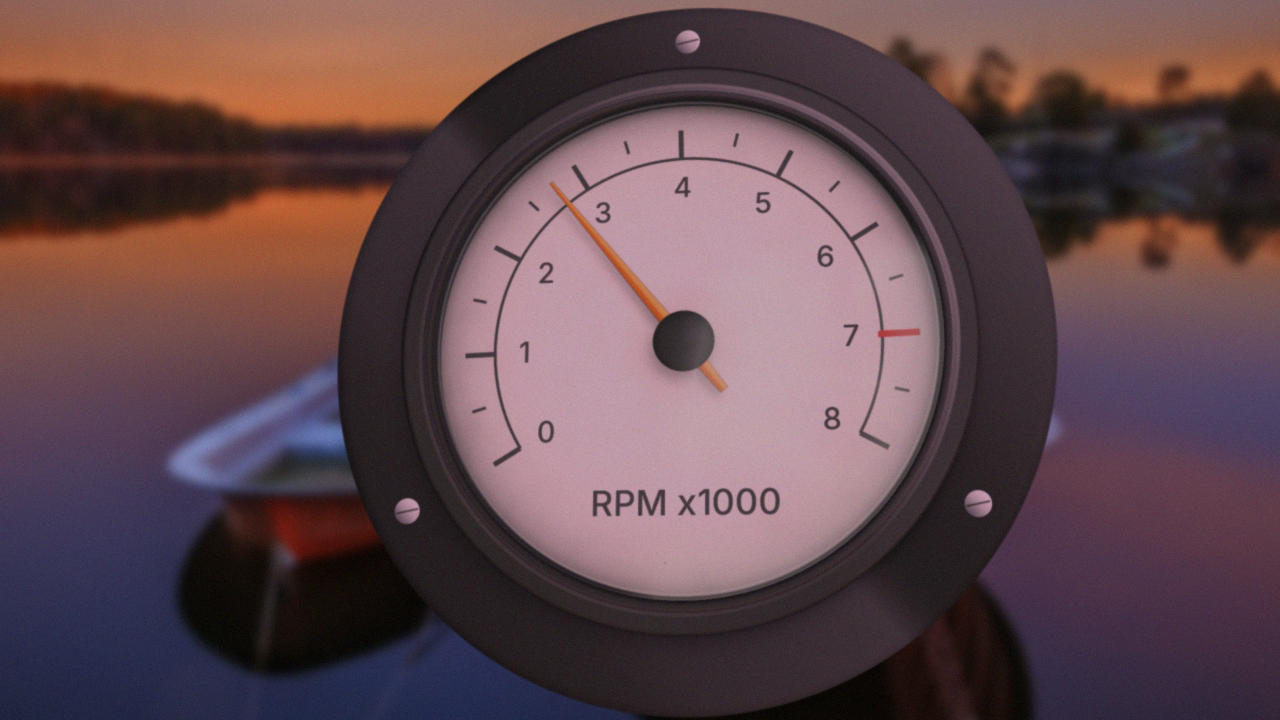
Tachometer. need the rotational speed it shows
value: 2750 rpm
